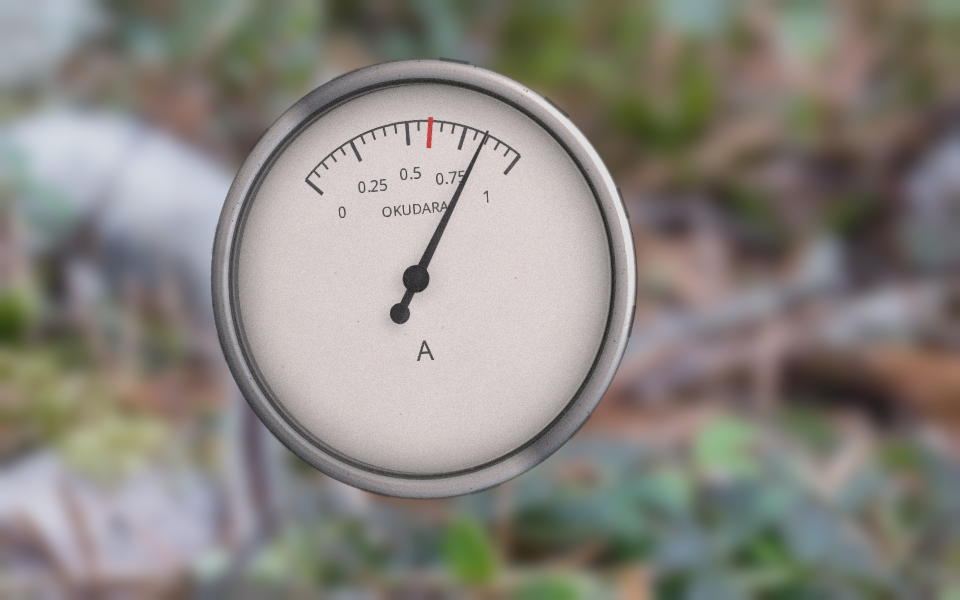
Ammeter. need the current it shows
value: 0.85 A
